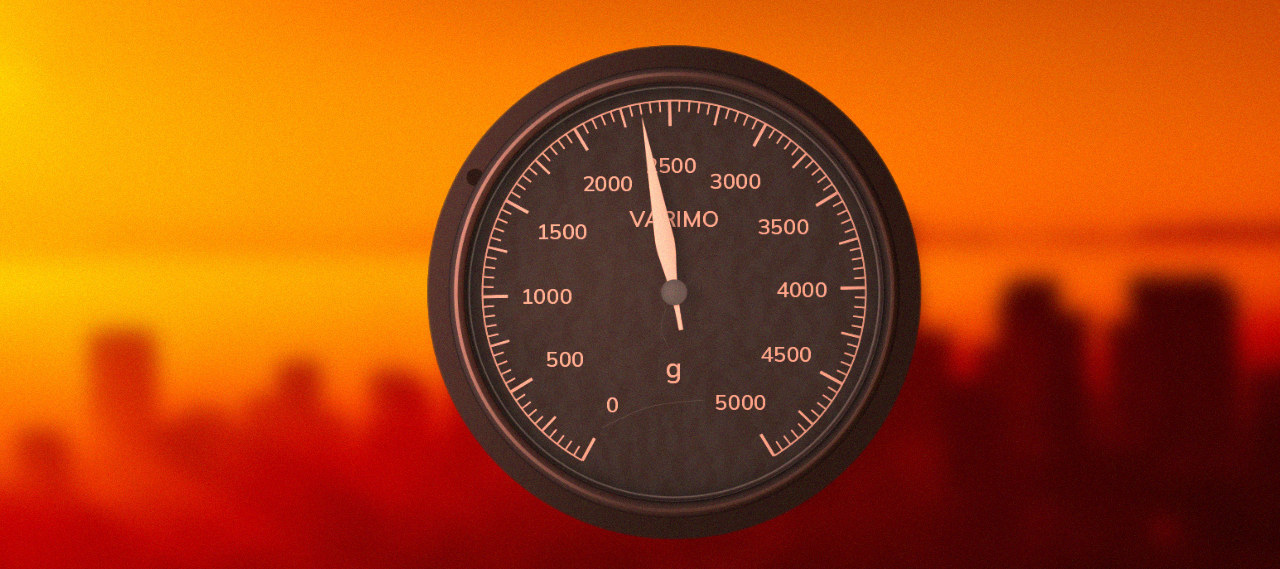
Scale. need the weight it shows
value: 2350 g
